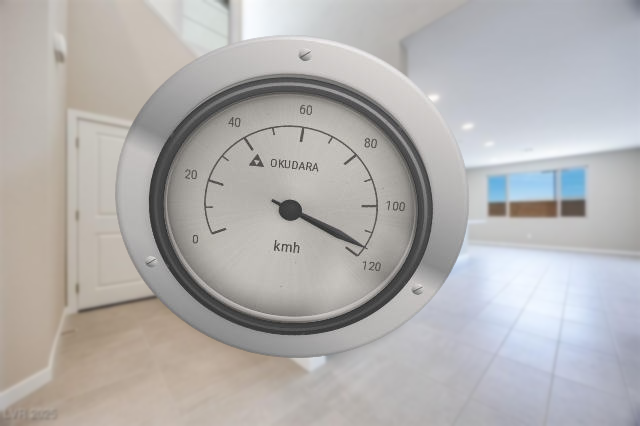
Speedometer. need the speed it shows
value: 115 km/h
